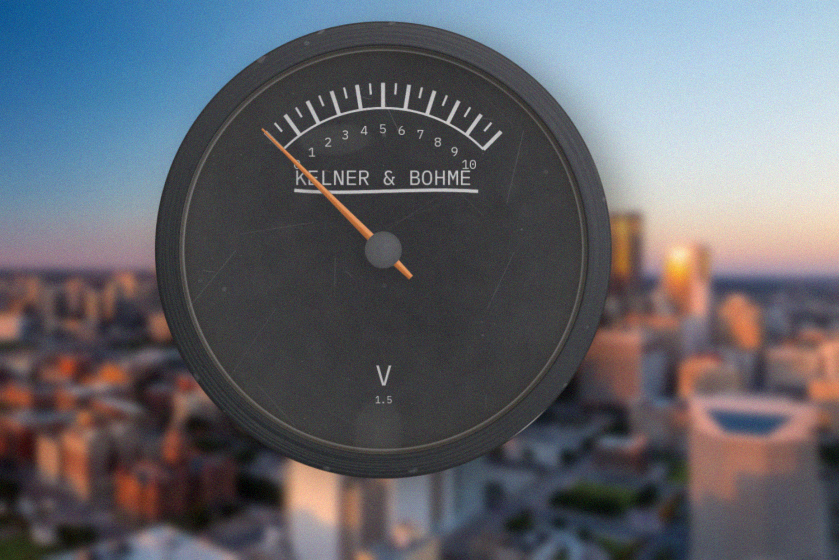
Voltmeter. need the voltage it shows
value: 0 V
